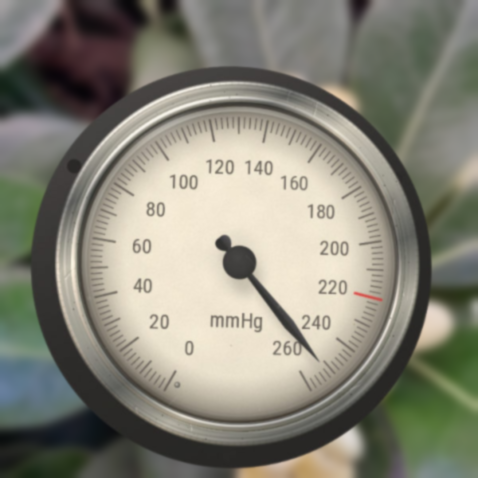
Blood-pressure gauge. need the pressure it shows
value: 252 mmHg
